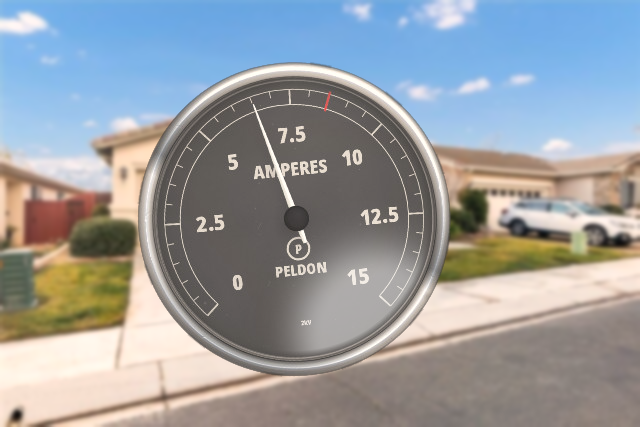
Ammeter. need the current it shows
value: 6.5 A
